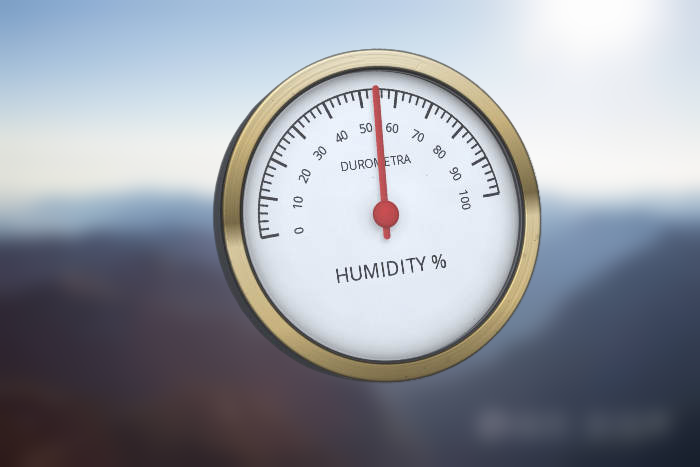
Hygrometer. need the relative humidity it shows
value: 54 %
